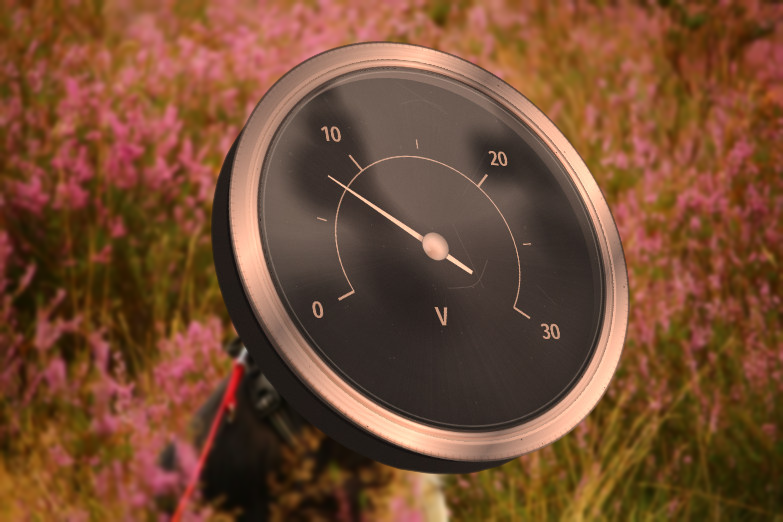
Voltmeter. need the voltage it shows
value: 7.5 V
